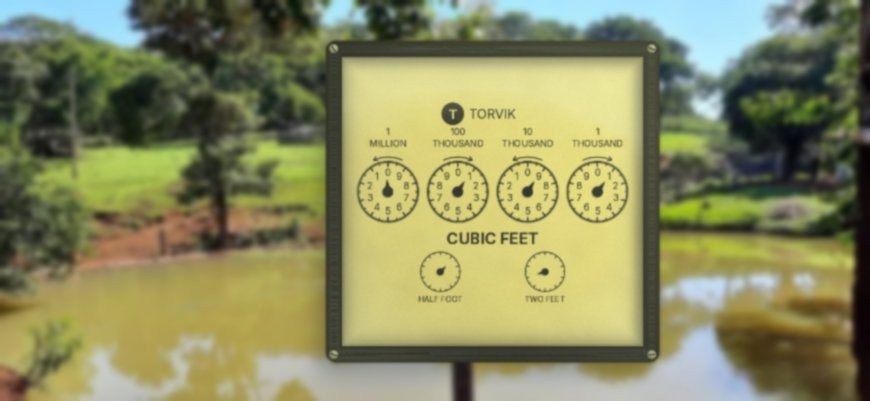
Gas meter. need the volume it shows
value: 9100 ft³
